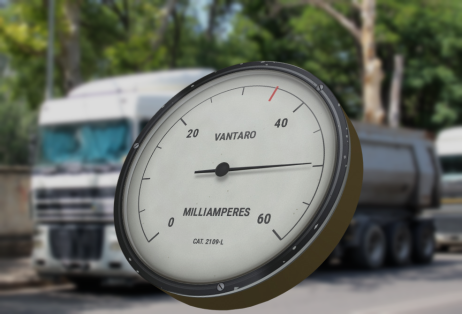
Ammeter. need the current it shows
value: 50 mA
